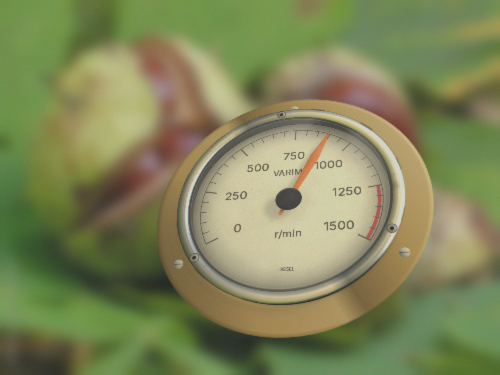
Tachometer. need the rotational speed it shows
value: 900 rpm
